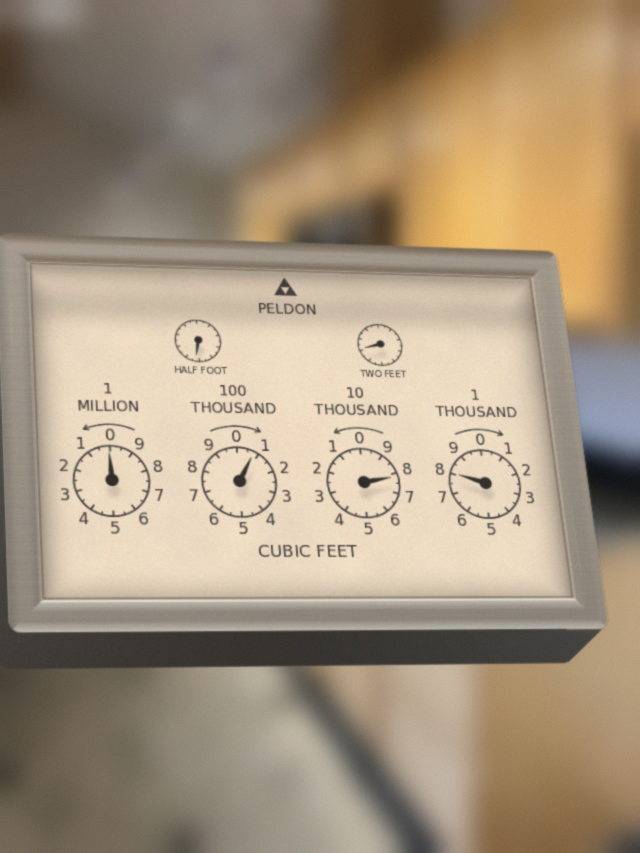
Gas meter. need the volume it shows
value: 7800 ft³
